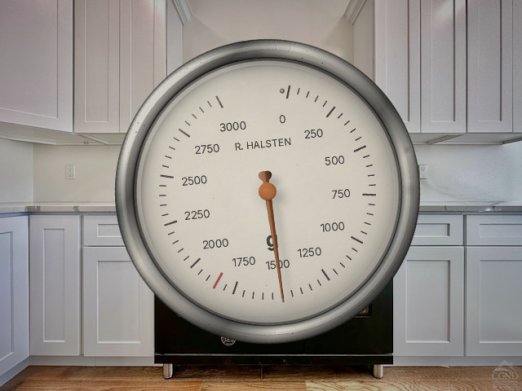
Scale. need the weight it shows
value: 1500 g
